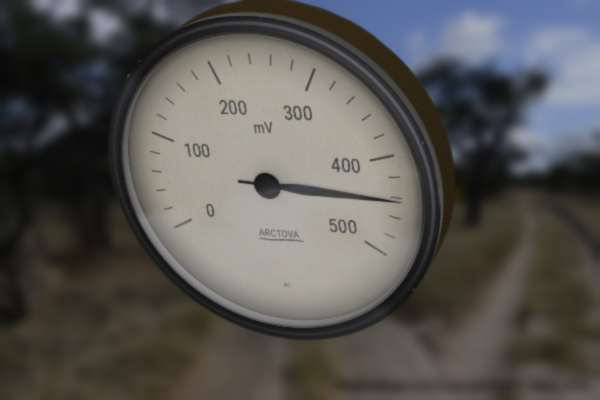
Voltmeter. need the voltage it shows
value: 440 mV
